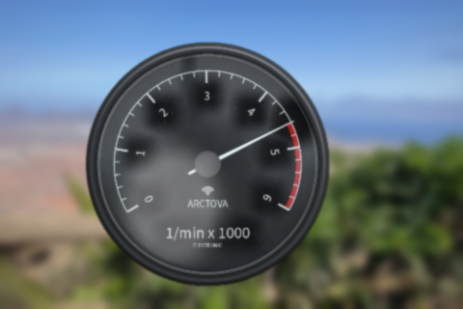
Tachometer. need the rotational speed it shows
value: 4600 rpm
